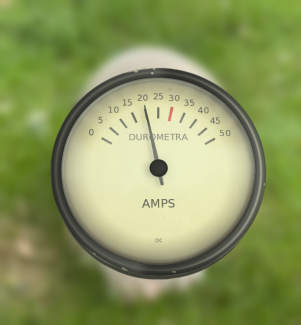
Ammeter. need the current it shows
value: 20 A
